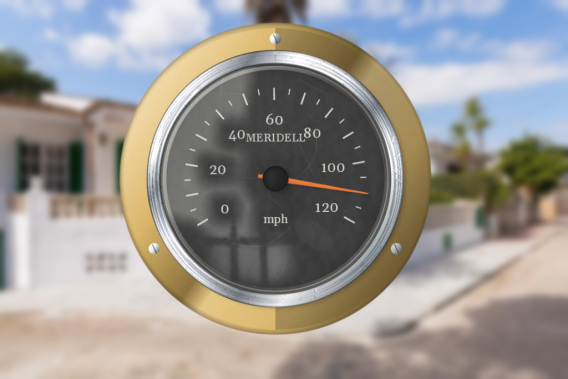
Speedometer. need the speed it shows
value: 110 mph
